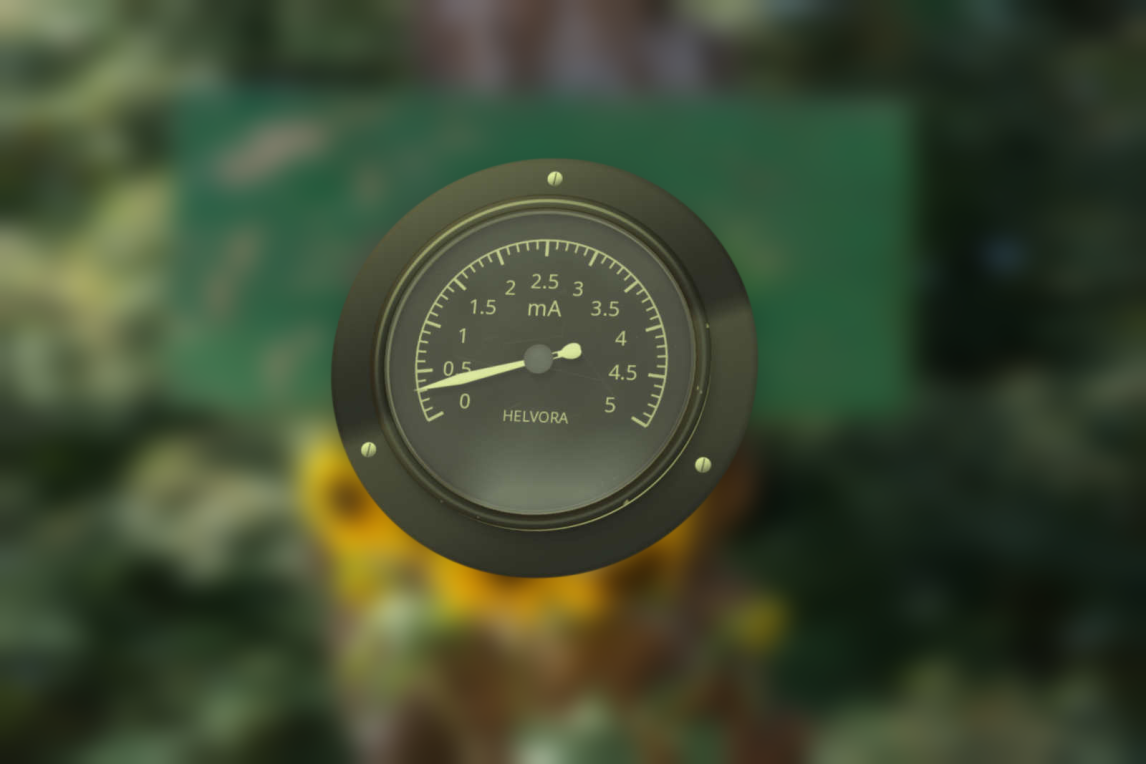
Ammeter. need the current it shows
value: 0.3 mA
